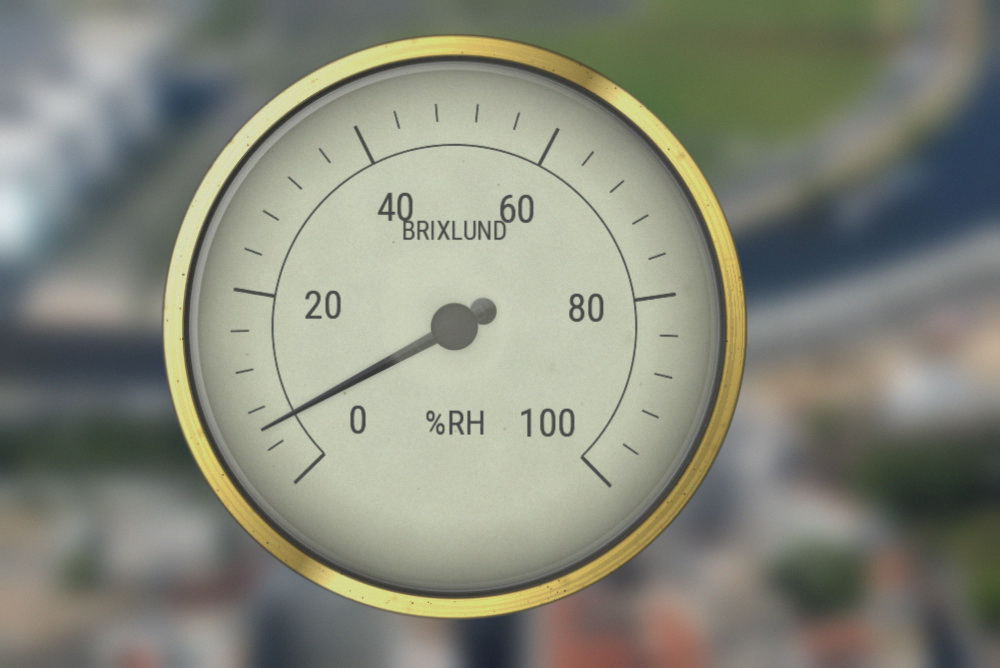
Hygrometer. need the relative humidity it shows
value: 6 %
